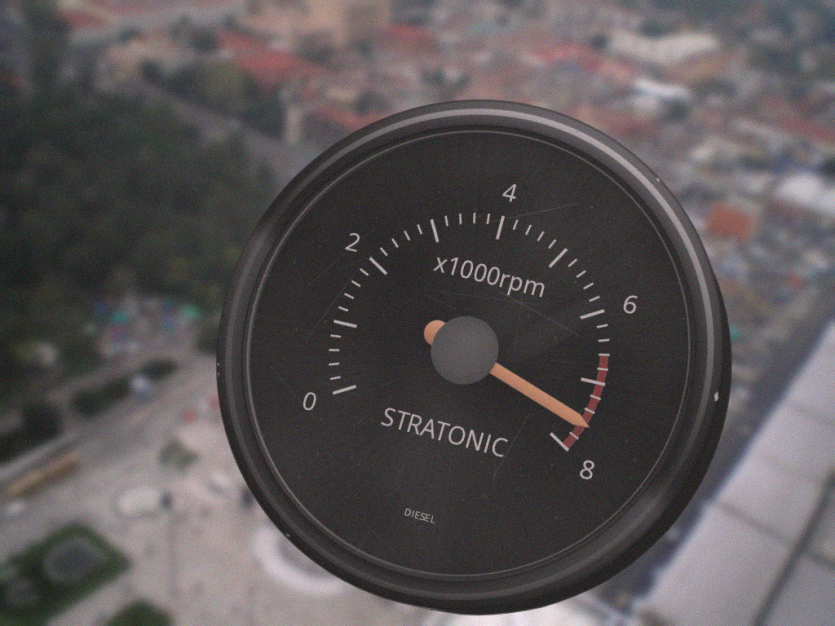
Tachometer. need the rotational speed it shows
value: 7600 rpm
